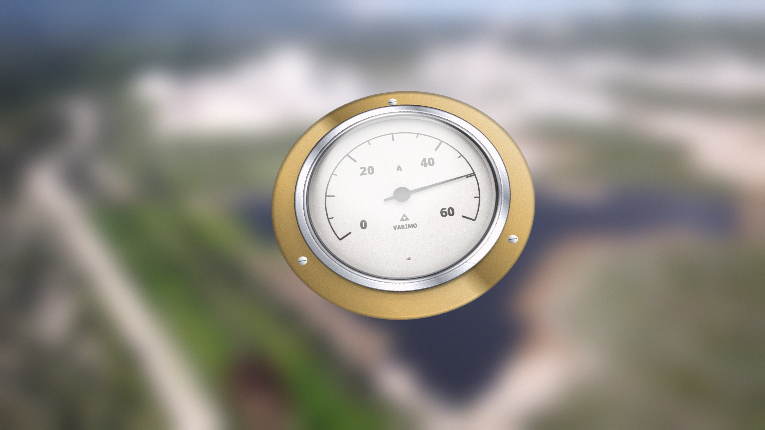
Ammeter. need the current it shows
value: 50 A
